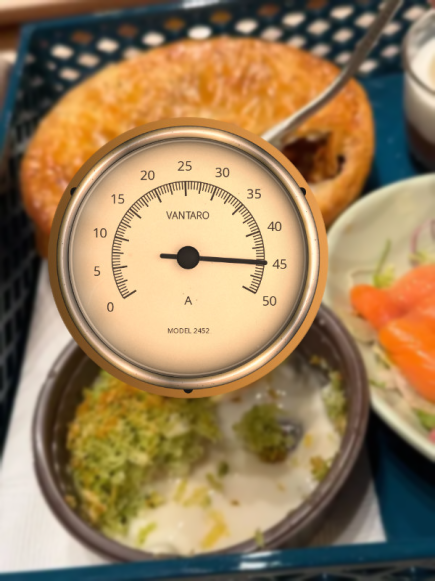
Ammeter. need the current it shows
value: 45 A
